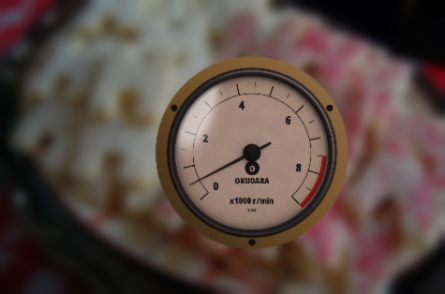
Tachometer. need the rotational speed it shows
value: 500 rpm
